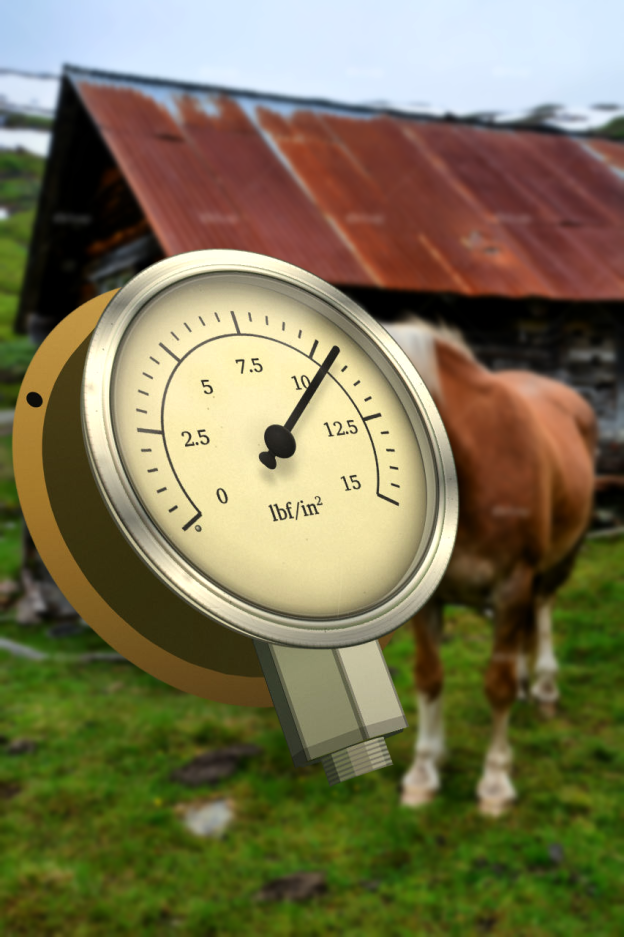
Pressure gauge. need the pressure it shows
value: 10.5 psi
